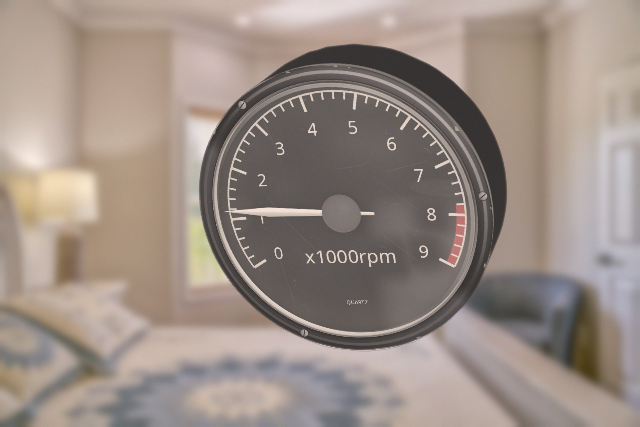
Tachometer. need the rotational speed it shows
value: 1200 rpm
